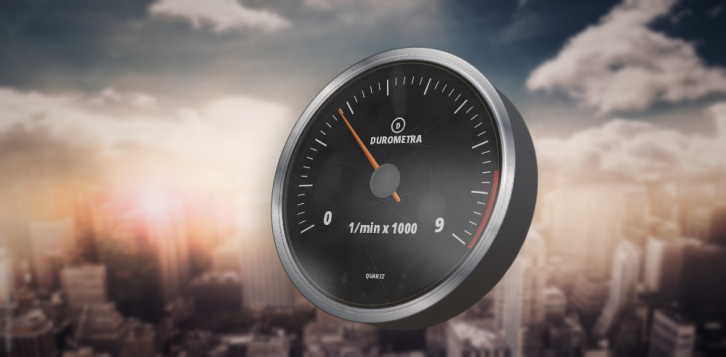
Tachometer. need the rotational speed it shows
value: 2800 rpm
